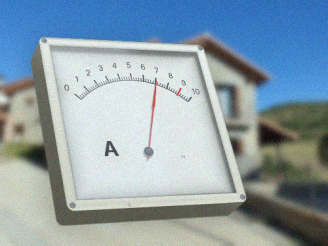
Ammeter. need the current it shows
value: 7 A
